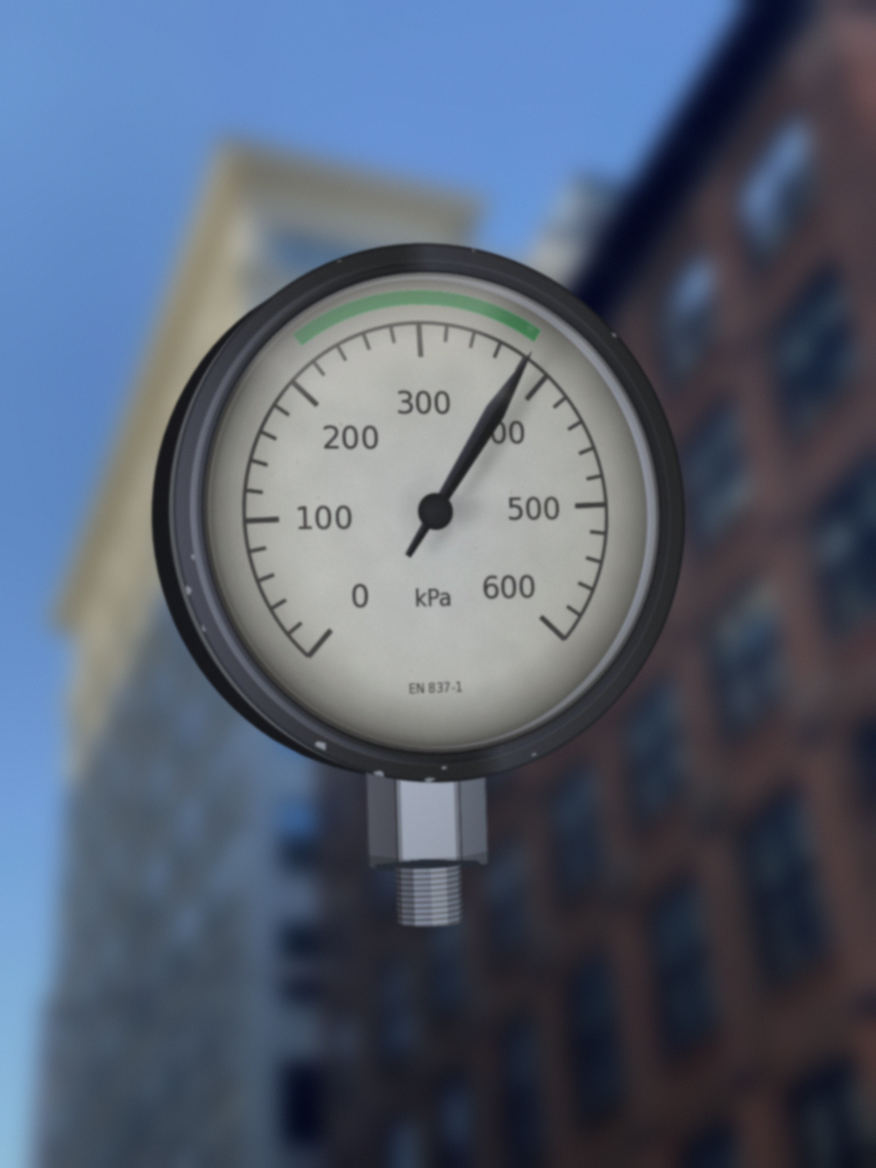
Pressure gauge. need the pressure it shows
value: 380 kPa
